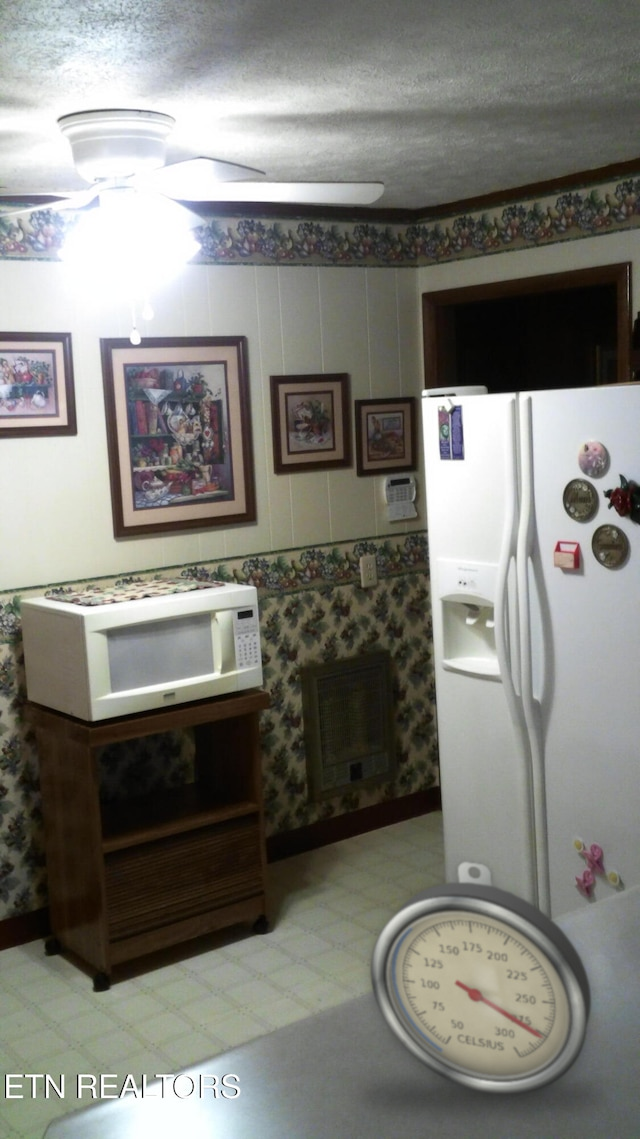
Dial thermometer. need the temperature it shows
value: 275 °C
